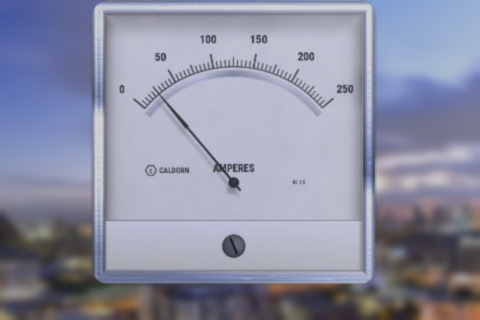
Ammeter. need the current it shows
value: 25 A
